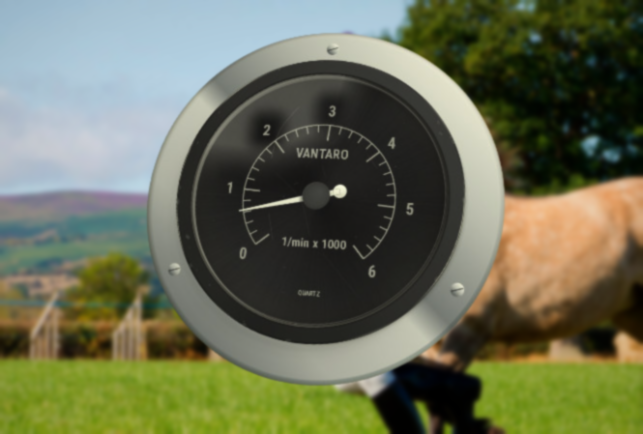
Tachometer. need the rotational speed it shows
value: 600 rpm
